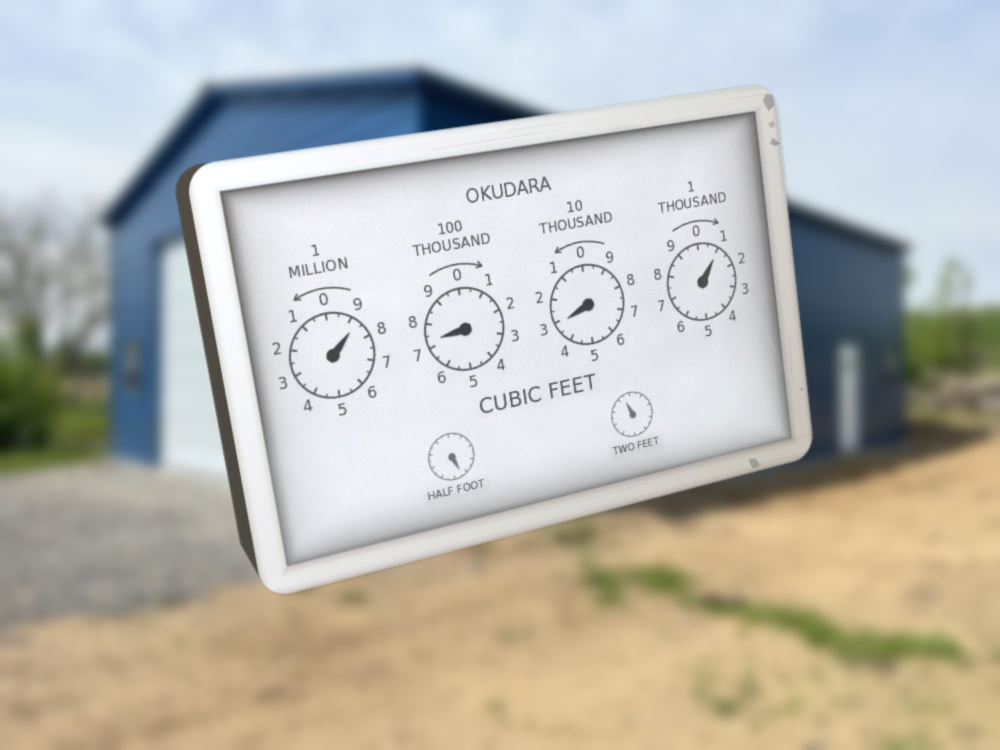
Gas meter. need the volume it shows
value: 873100 ft³
